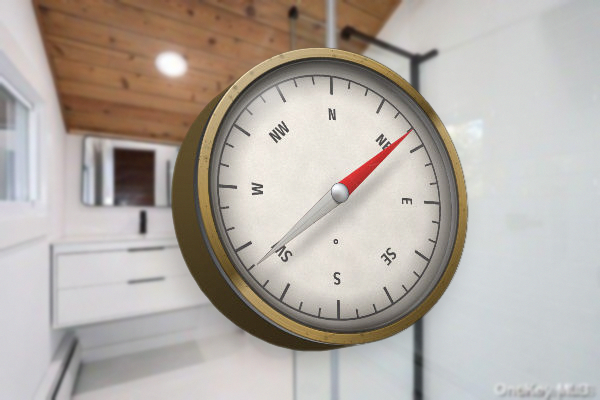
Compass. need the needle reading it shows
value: 50 °
